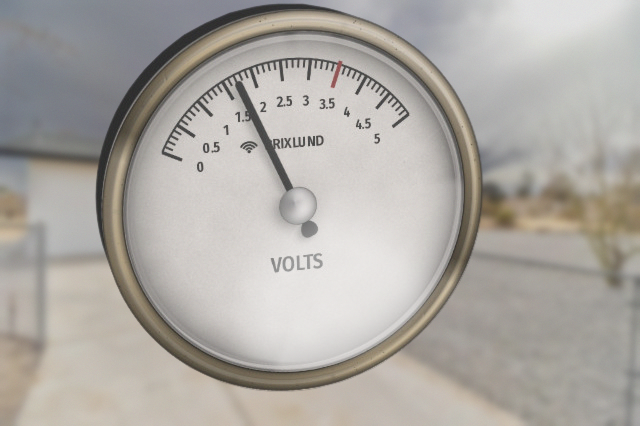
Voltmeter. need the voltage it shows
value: 1.7 V
